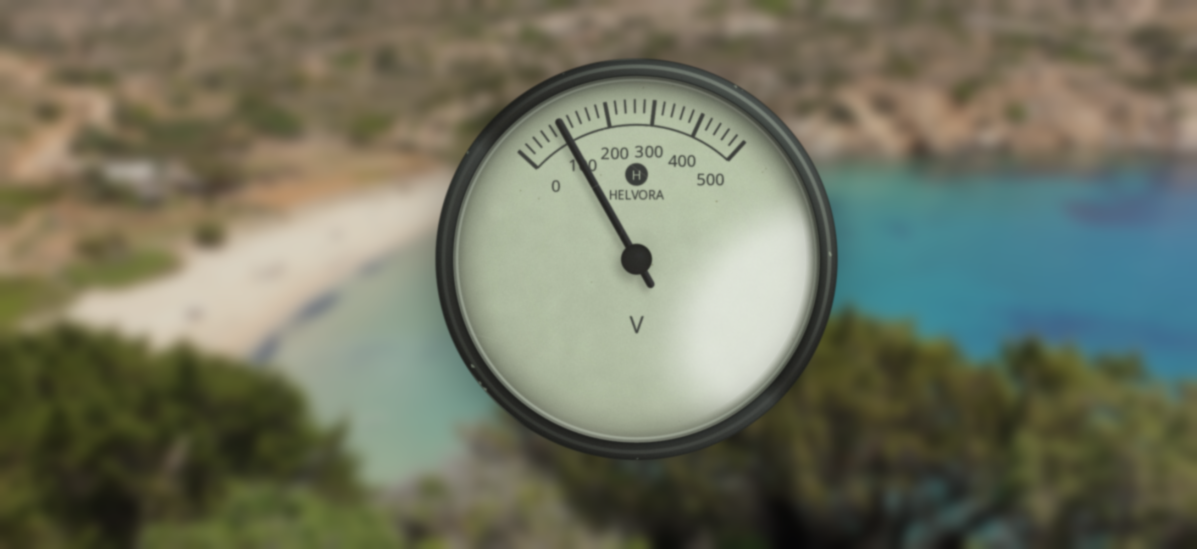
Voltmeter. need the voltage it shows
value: 100 V
